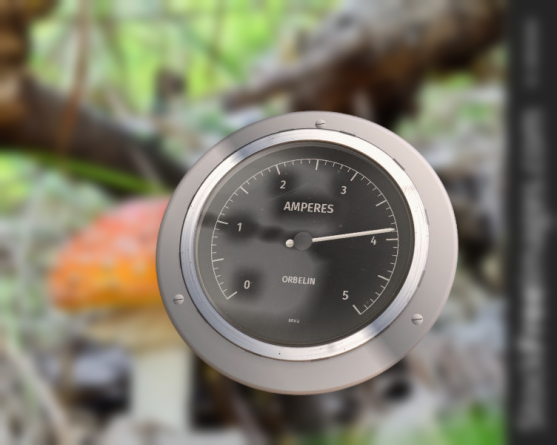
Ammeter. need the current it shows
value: 3.9 A
